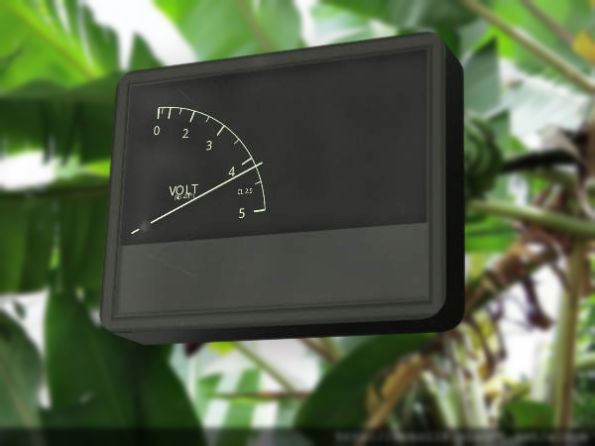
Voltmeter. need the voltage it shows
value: 4.25 V
